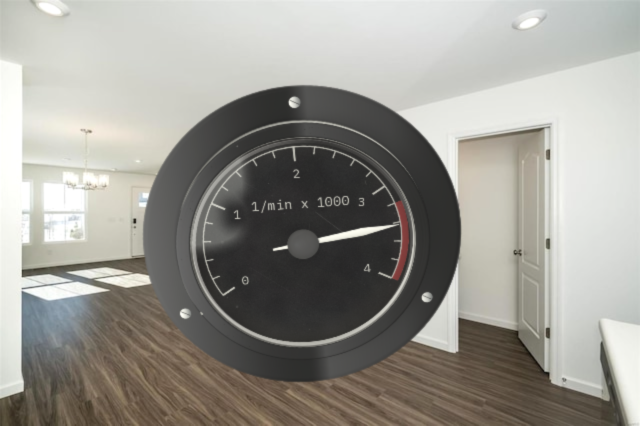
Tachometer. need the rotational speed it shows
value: 3400 rpm
